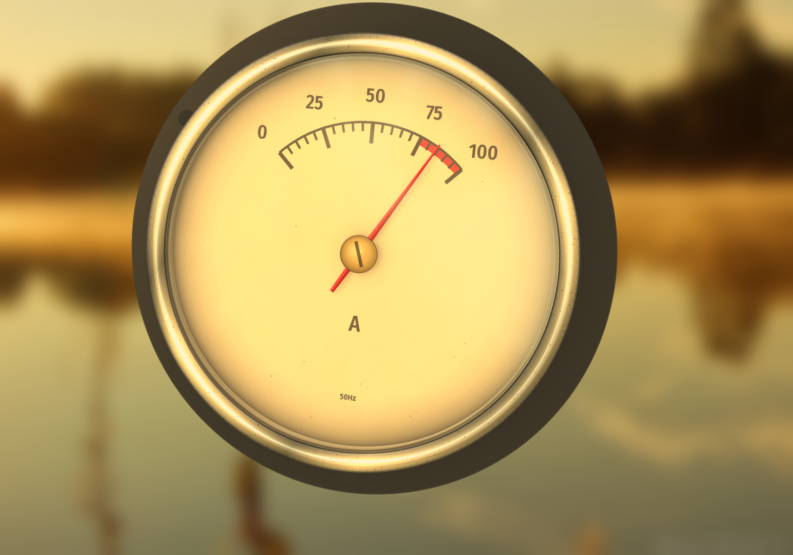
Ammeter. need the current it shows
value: 85 A
